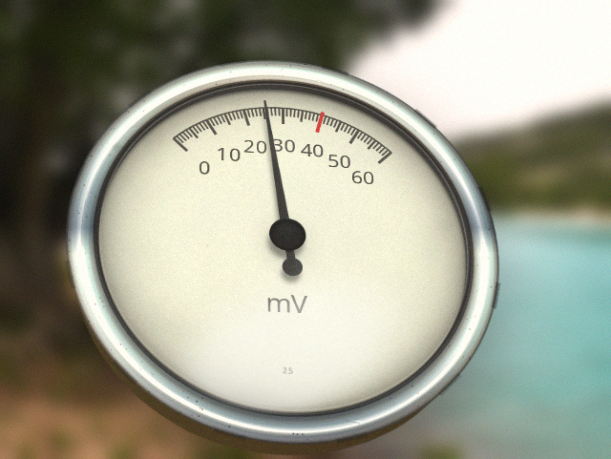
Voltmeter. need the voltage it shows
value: 25 mV
